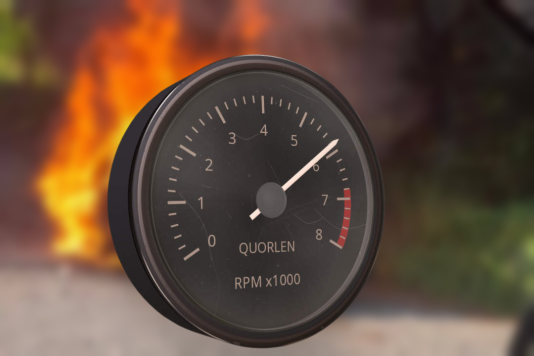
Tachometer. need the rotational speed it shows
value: 5800 rpm
